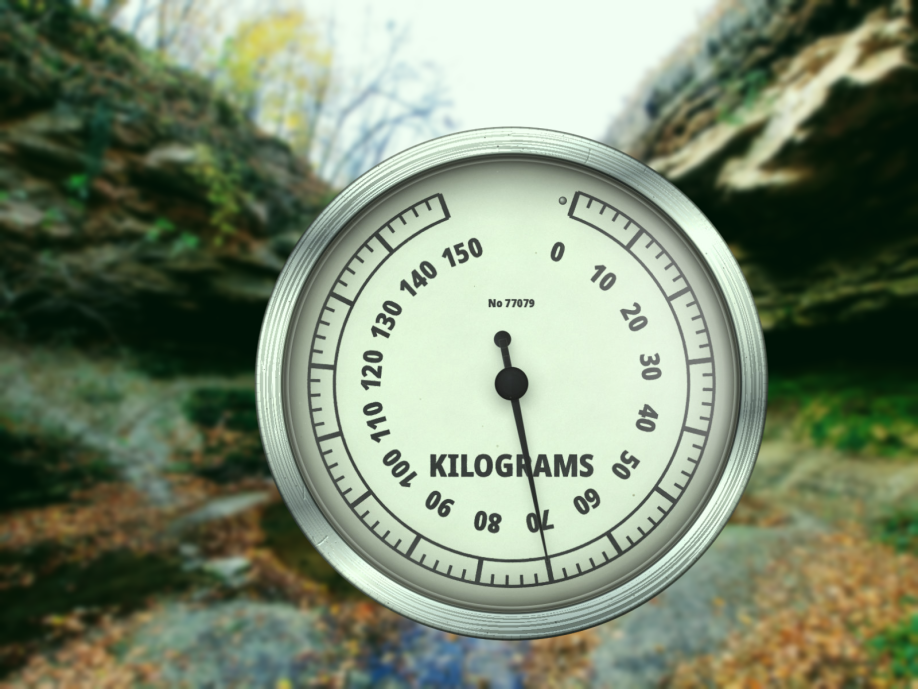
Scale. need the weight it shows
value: 70 kg
